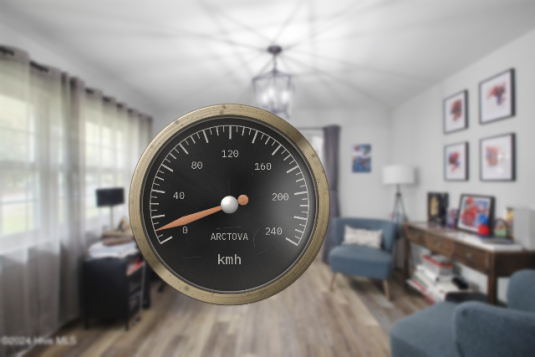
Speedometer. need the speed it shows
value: 10 km/h
